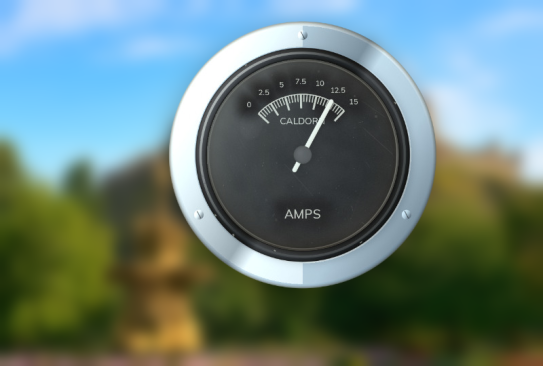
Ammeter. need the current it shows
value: 12.5 A
